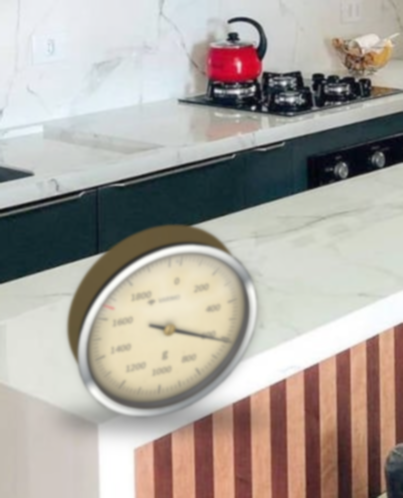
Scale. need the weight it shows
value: 600 g
